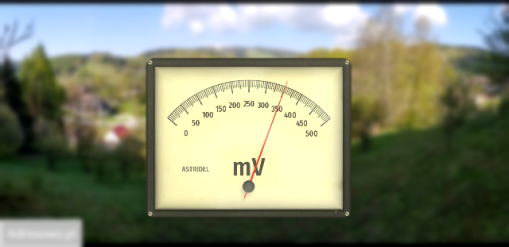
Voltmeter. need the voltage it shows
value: 350 mV
